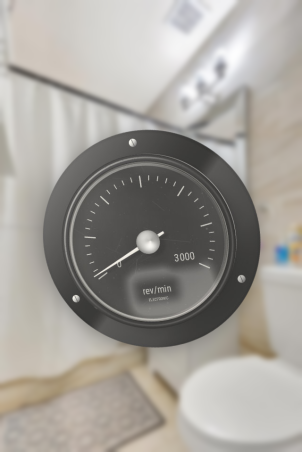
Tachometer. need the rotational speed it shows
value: 50 rpm
